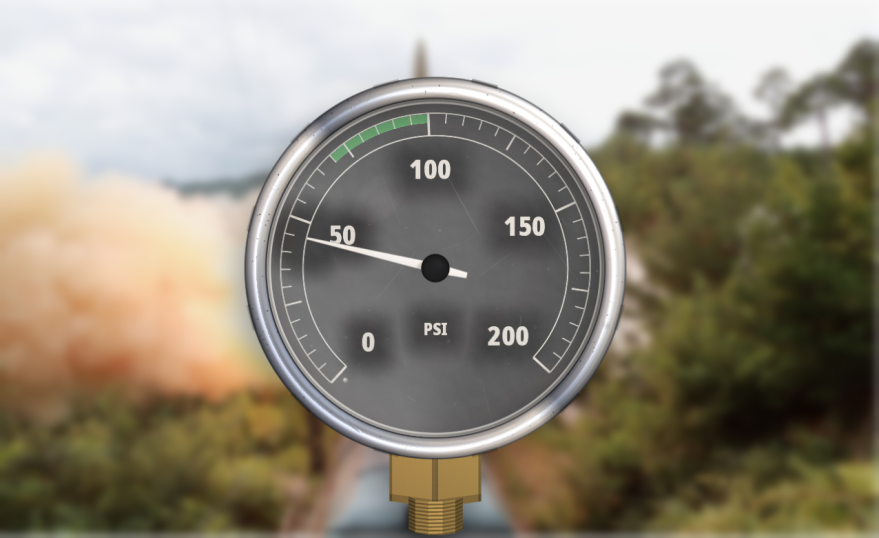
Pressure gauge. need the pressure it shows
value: 45 psi
